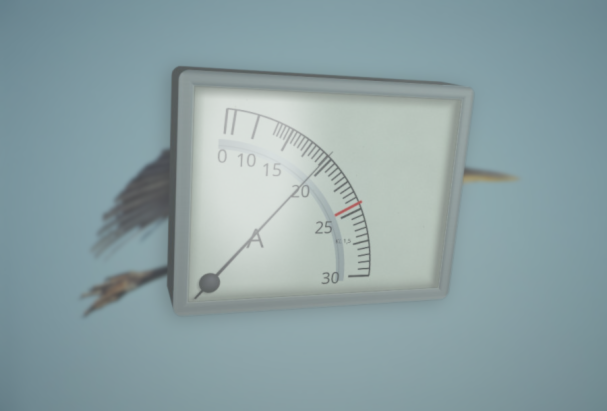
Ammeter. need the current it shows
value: 19.5 A
